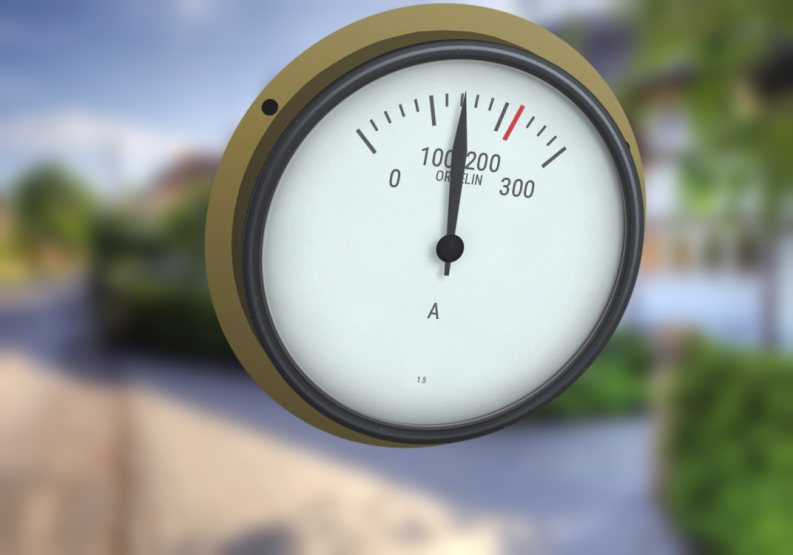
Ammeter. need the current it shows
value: 140 A
